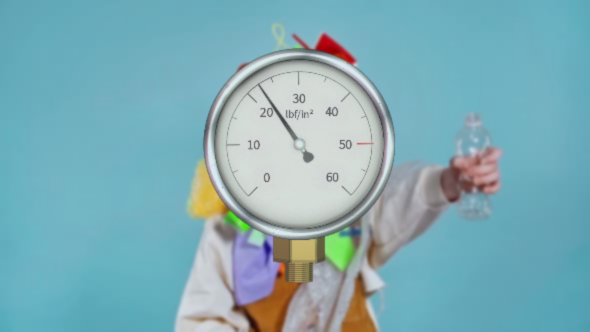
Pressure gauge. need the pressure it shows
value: 22.5 psi
